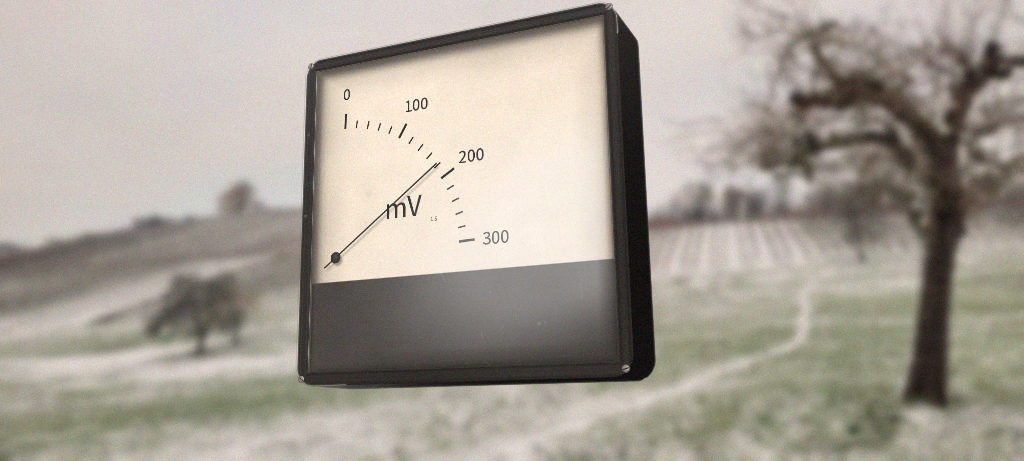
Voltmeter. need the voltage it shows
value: 180 mV
